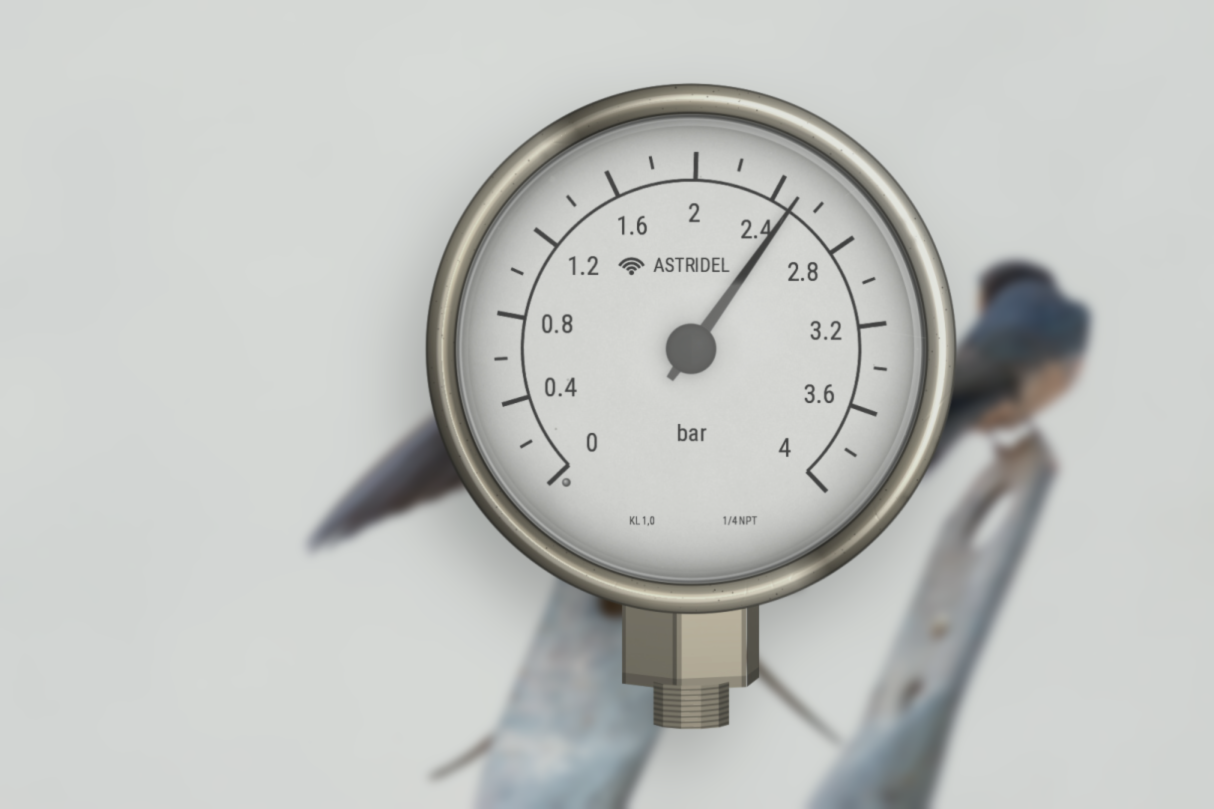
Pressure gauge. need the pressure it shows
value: 2.5 bar
